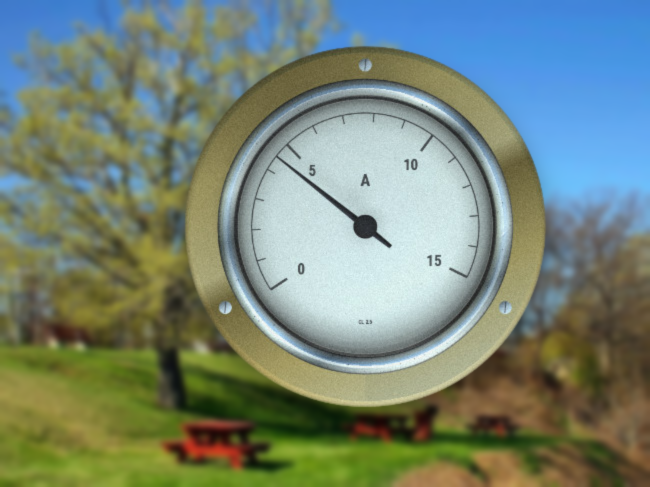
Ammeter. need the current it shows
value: 4.5 A
